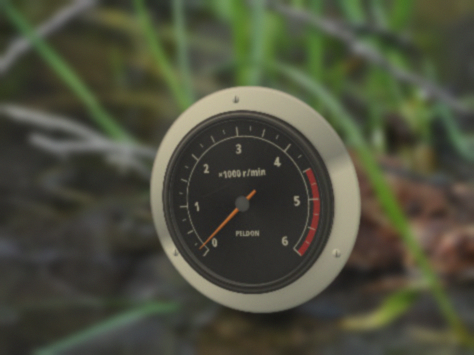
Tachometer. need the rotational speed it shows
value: 125 rpm
